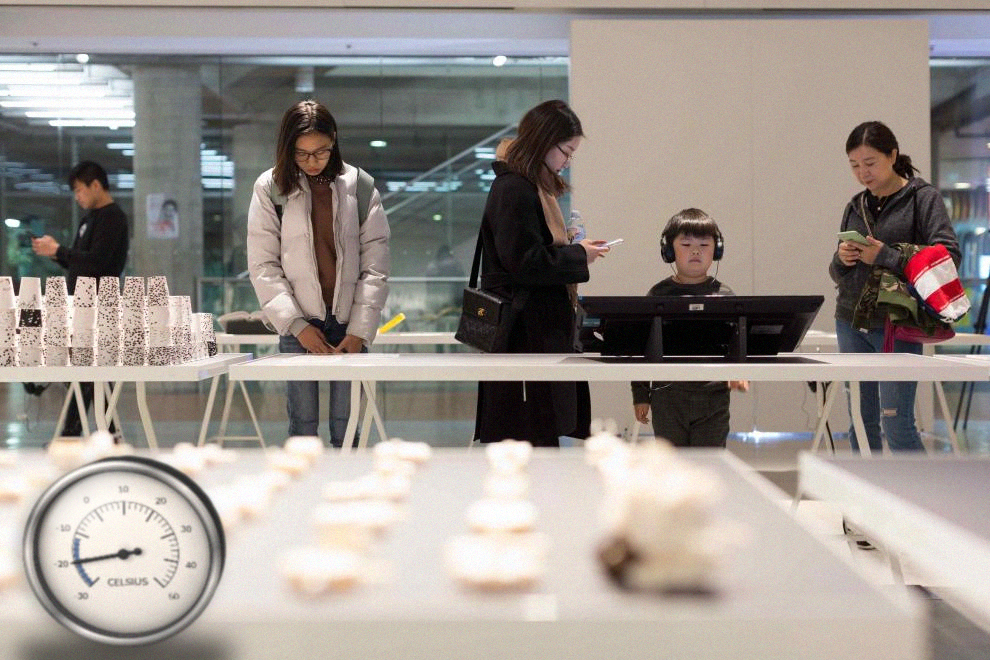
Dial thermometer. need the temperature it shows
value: -20 °C
